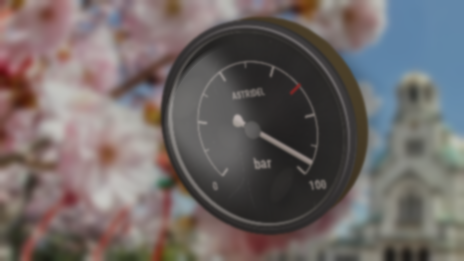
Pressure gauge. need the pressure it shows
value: 95 bar
